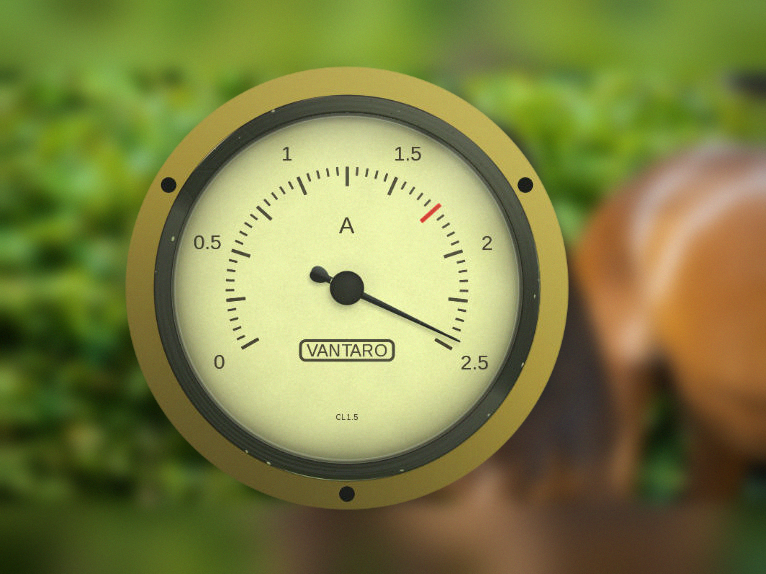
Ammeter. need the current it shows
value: 2.45 A
